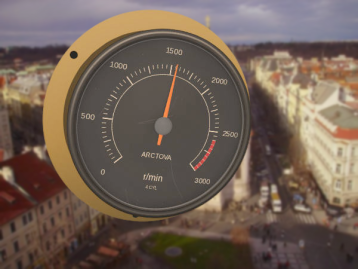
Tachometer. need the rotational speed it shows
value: 1550 rpm
